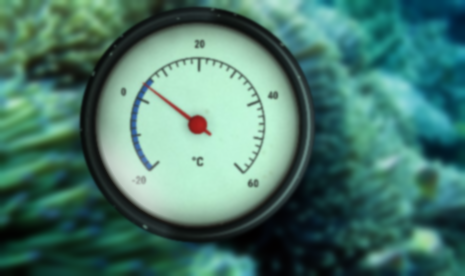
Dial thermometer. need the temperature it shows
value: 4 °C
